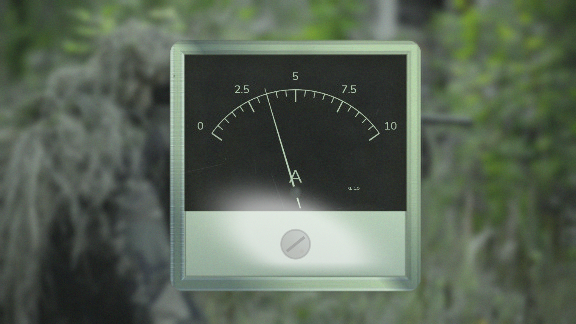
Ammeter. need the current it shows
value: 3.5 A
